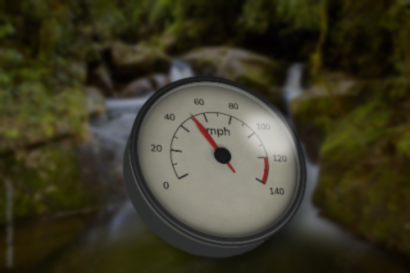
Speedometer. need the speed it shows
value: 50 mph
